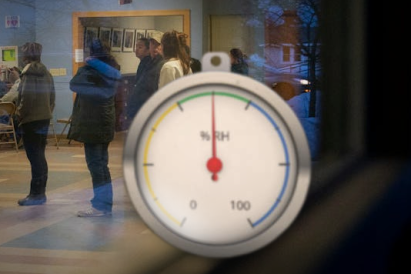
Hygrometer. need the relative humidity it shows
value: 50 %
